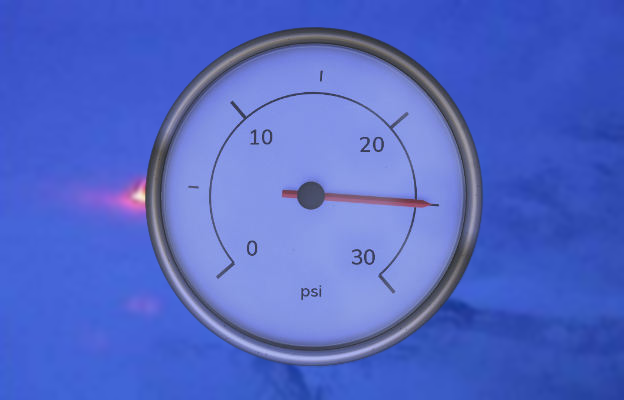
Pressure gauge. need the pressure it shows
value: 25 psi
